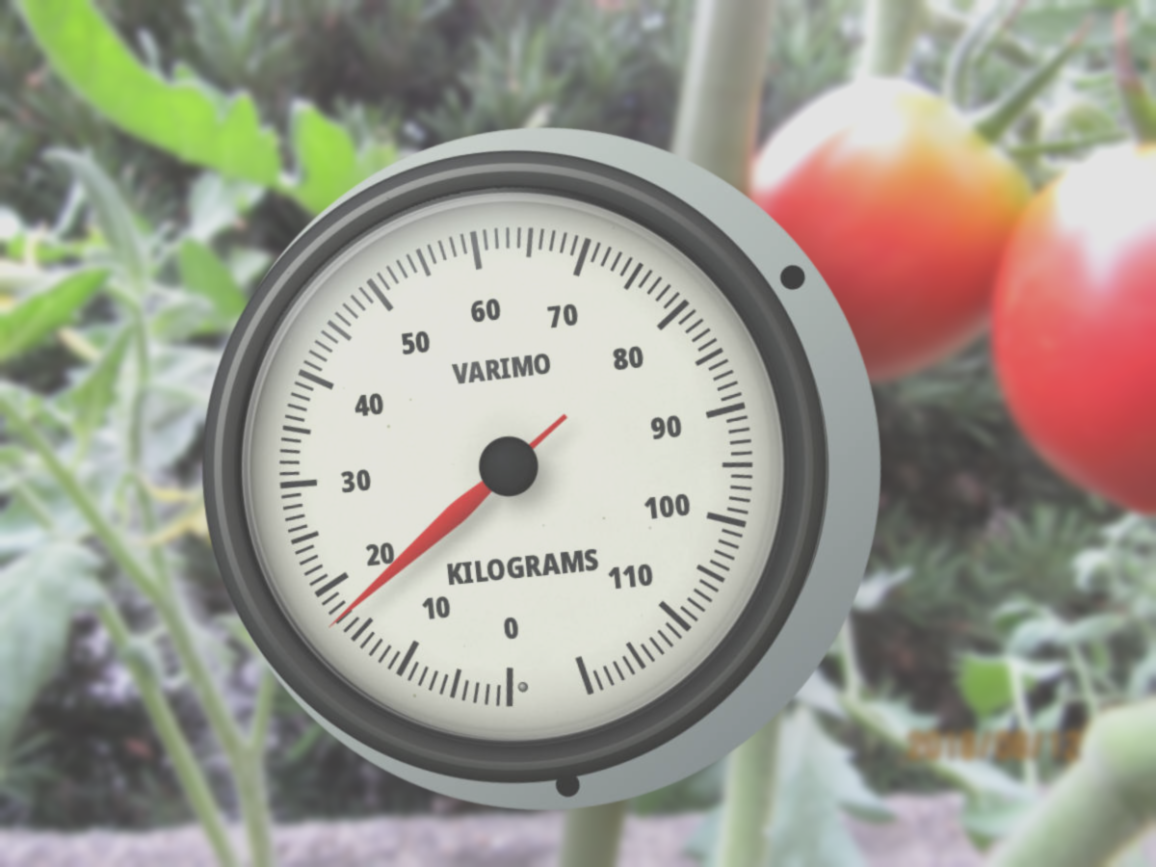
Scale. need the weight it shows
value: 17 kg
